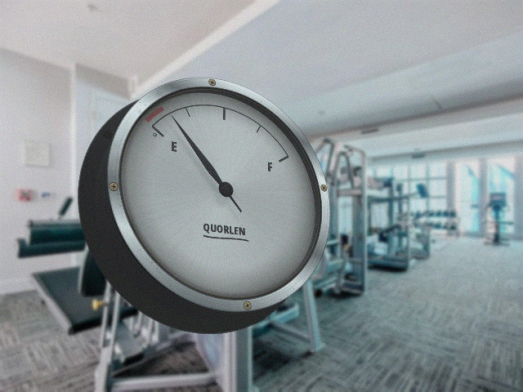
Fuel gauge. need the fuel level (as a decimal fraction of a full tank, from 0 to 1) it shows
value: 0.125
